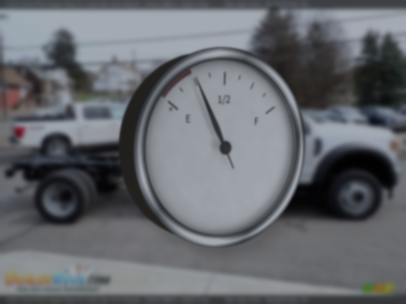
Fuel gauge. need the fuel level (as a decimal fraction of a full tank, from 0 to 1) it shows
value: 0.25
